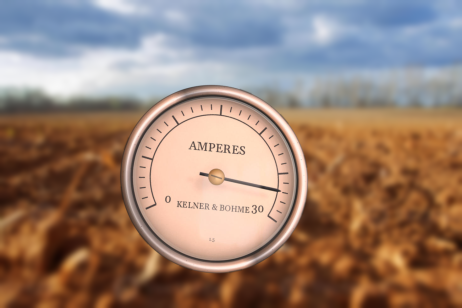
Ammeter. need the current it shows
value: 27 A
